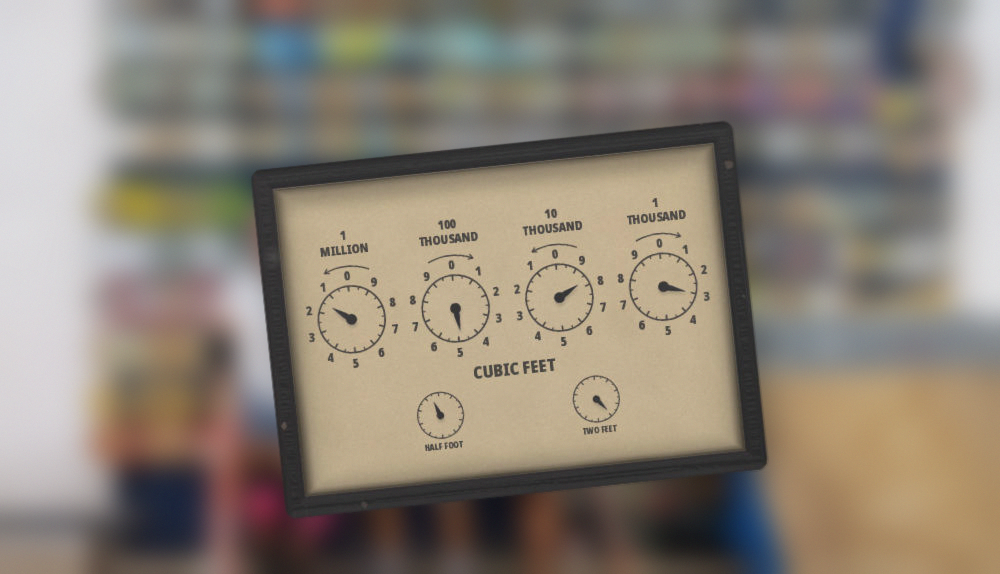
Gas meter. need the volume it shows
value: 148300 ft³
